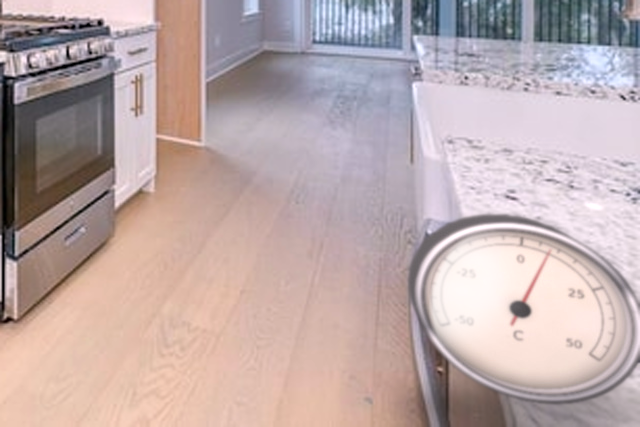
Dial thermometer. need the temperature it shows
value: 7.5 °C
